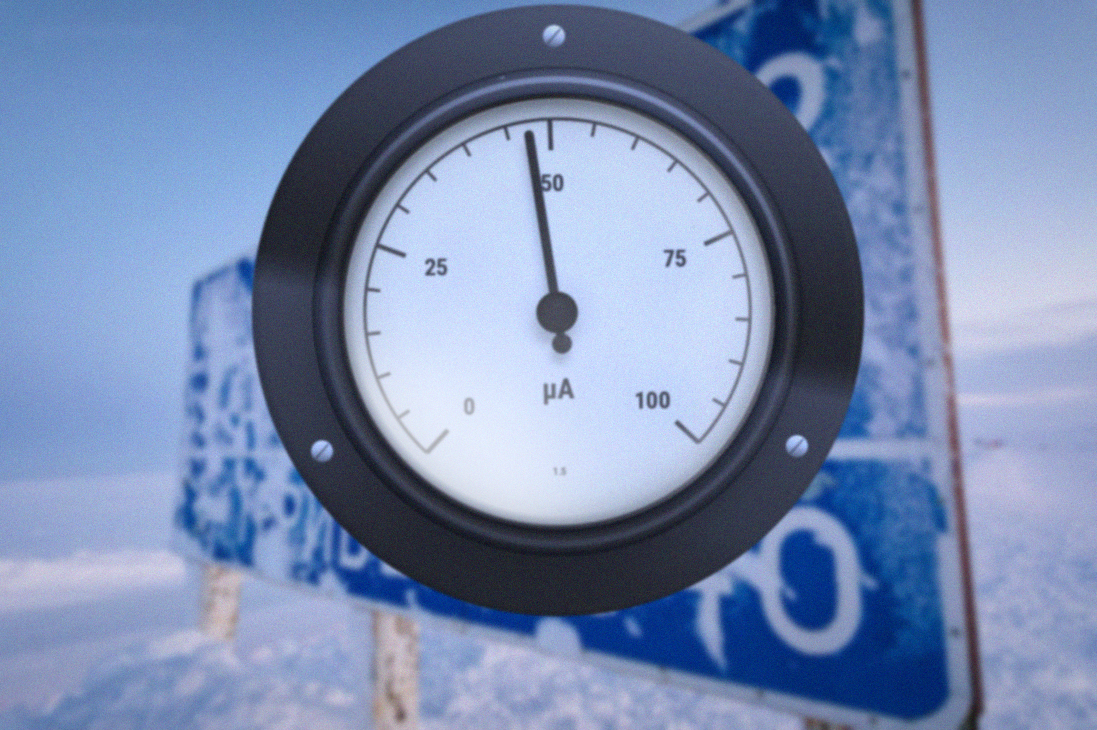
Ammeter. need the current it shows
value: 47.5 µA
